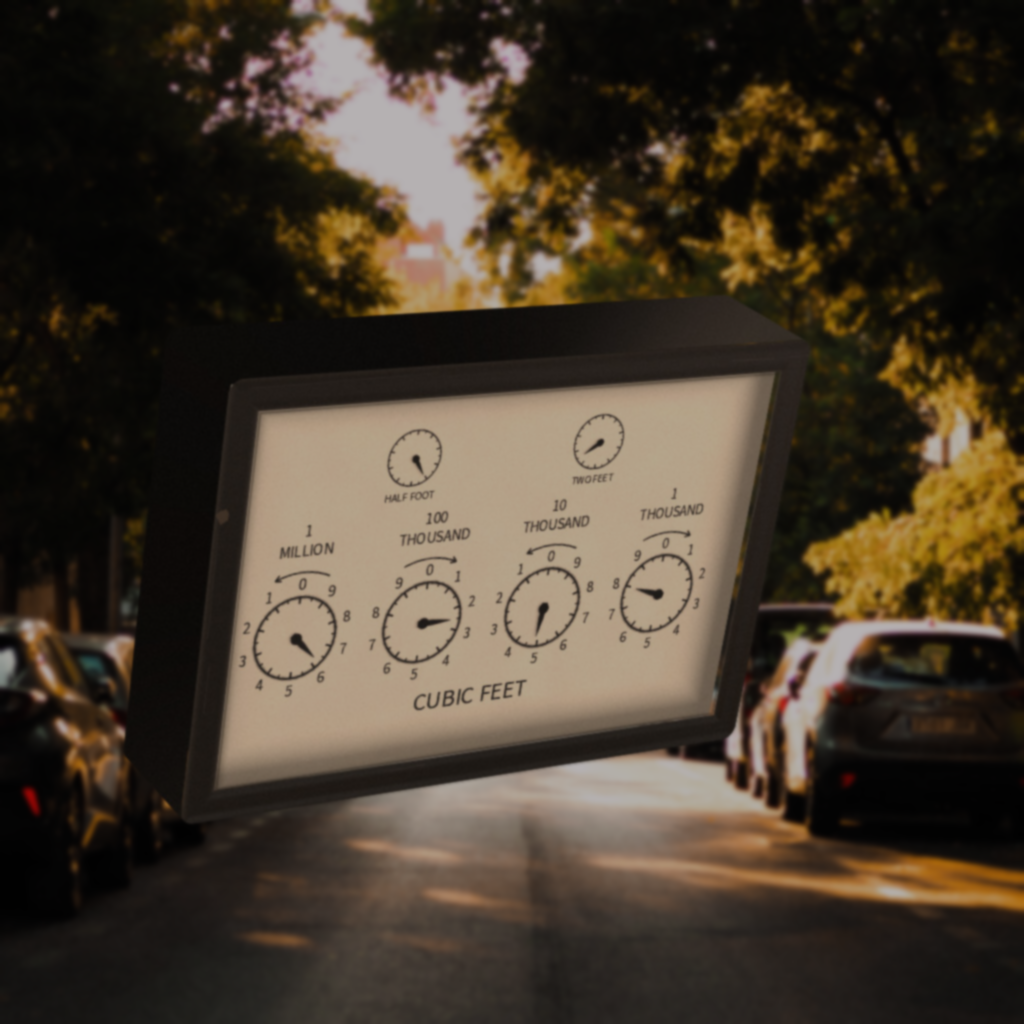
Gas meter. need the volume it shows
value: 624800 ft³
